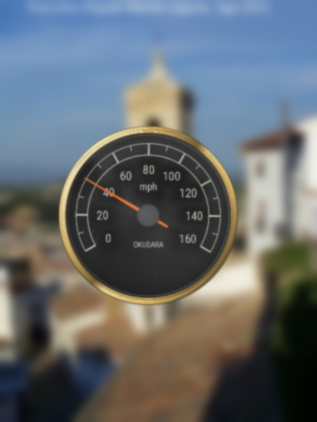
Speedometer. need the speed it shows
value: 40 mph
